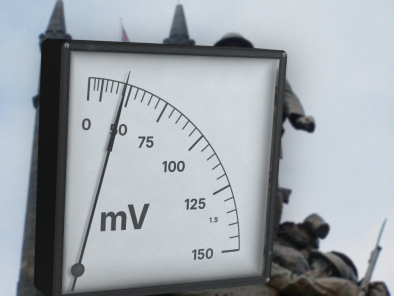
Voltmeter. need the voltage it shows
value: 45 mV
